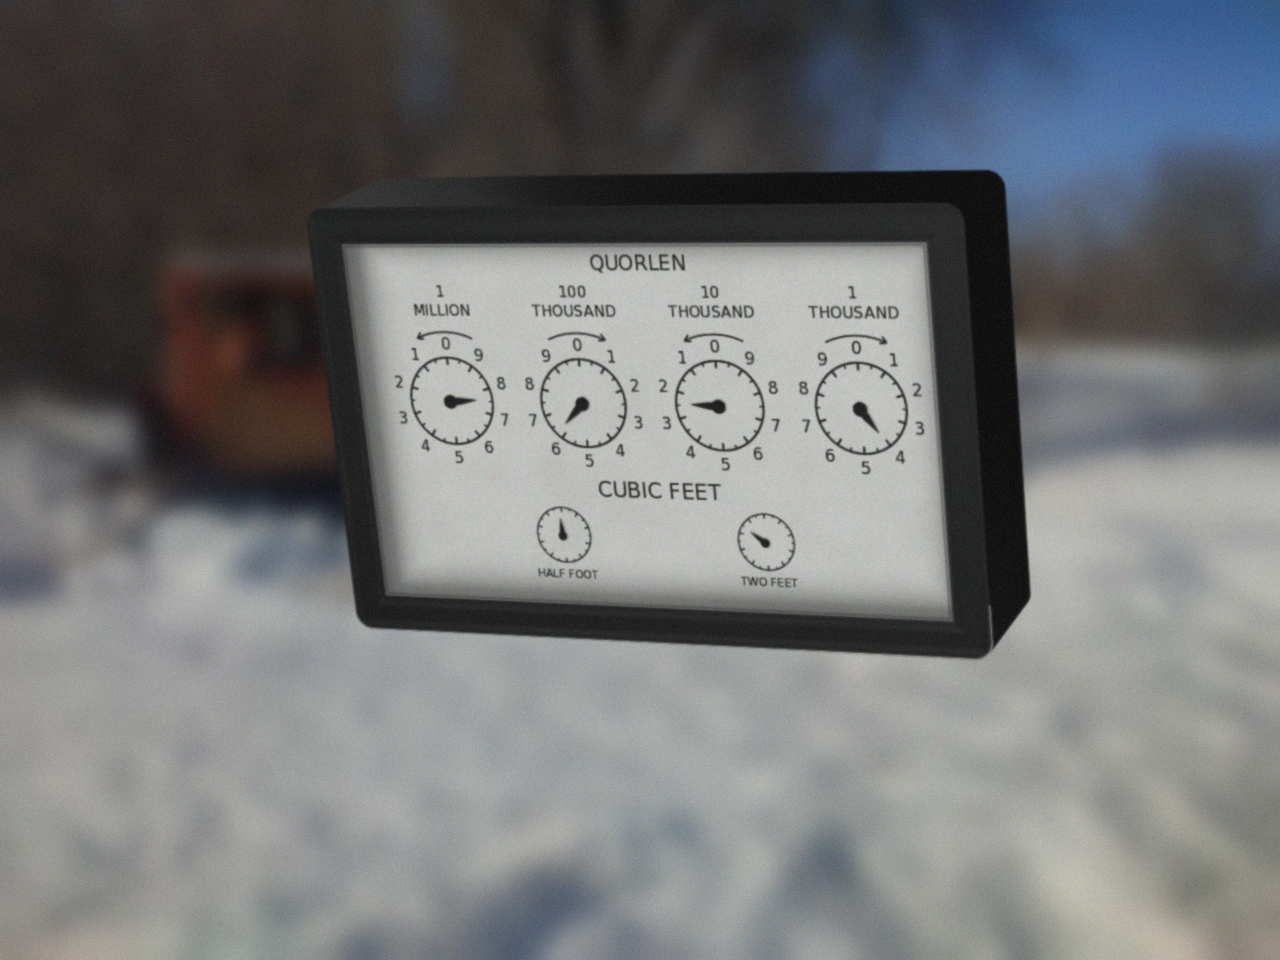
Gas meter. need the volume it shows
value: 762400 ft³
